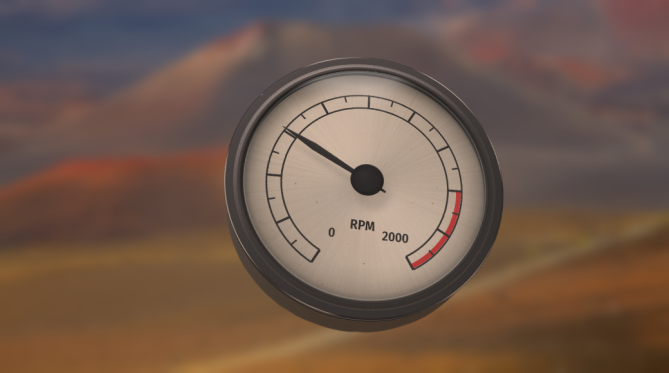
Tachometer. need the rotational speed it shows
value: 600 rpm
